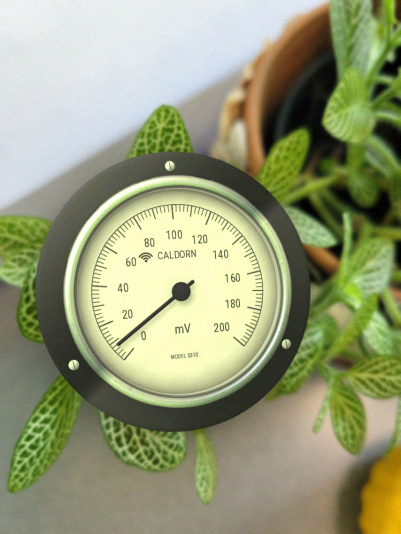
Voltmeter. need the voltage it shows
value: 8 mV
